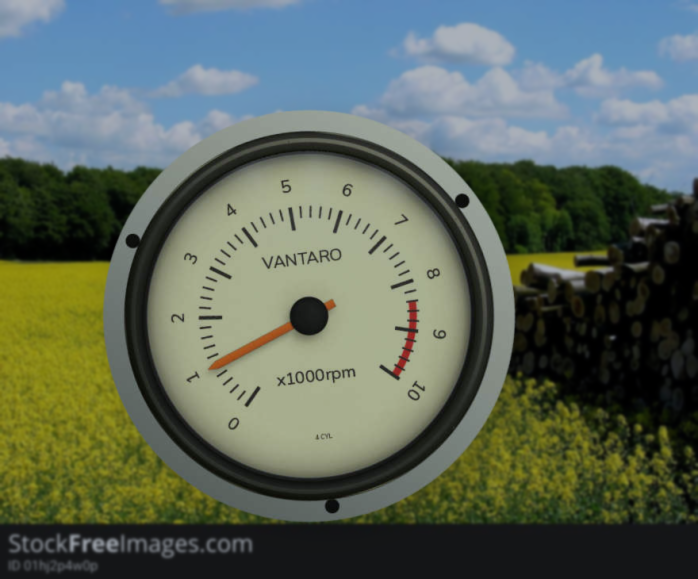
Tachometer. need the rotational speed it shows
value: 1000 rpm
